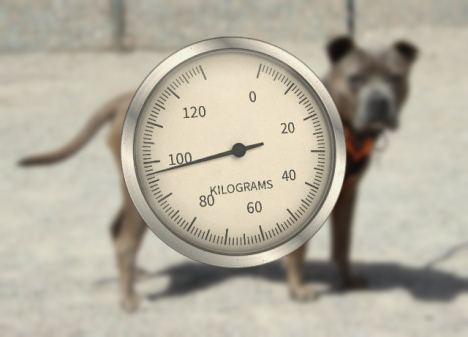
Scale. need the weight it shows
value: 97 kg
